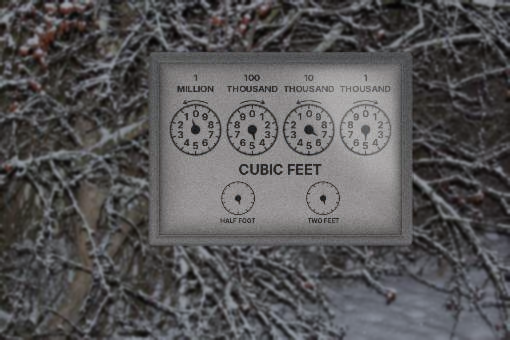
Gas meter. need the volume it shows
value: 46500 ft³
